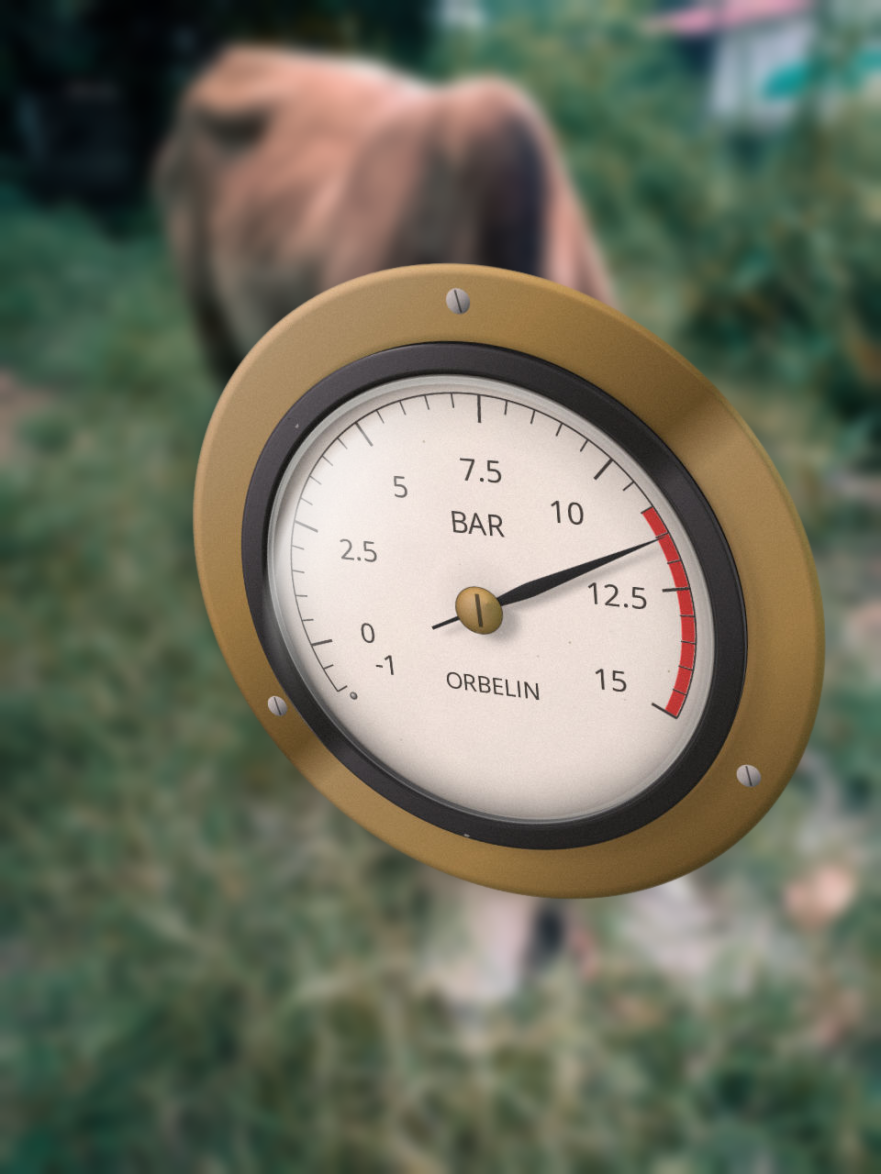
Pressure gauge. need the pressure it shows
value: 11.5 bar
